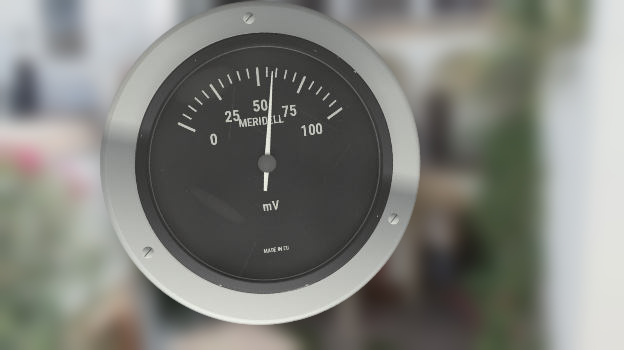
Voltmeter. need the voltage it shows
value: 57.5 mV
